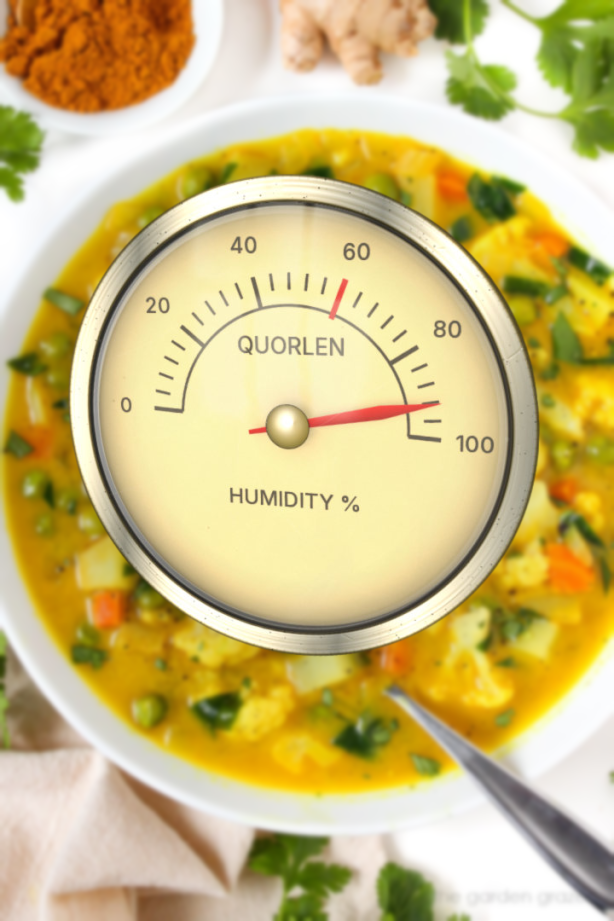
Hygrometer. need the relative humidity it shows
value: 92 %
